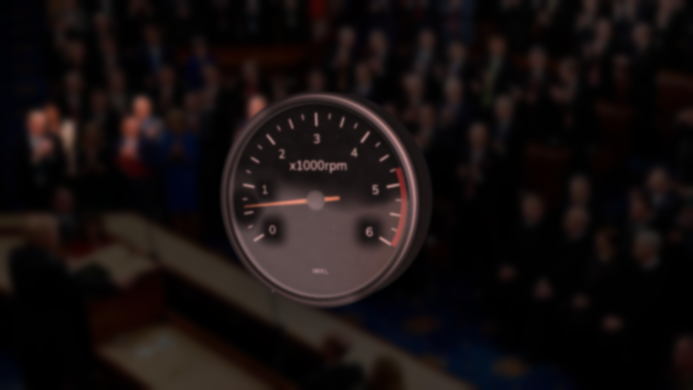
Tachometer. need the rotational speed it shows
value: 625 rpm
